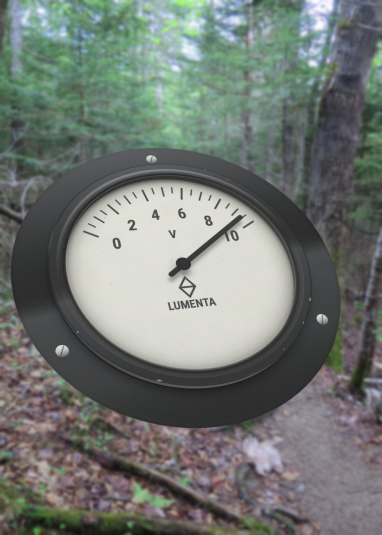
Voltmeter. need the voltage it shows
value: 9.5 V
